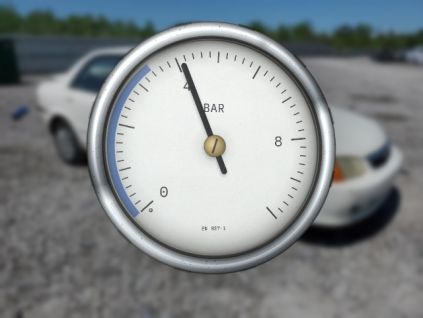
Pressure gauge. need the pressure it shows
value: 4.1 bar
